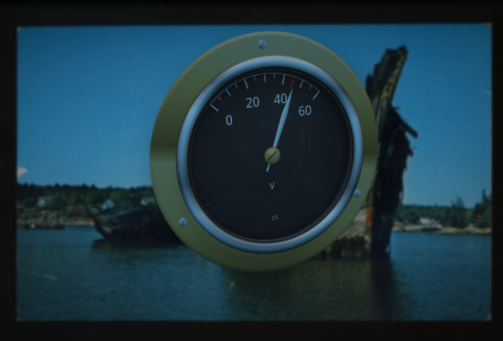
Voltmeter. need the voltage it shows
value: 45 V
